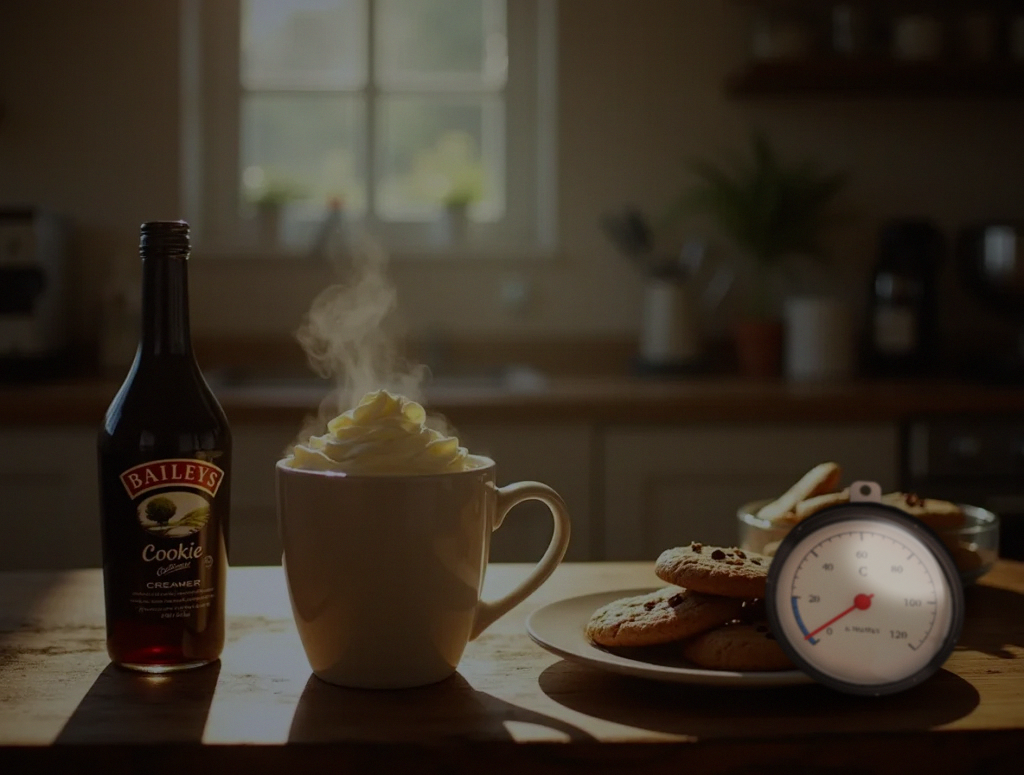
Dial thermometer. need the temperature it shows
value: 4 °C
